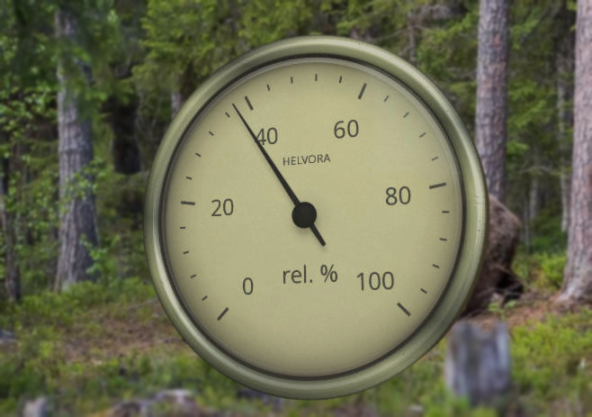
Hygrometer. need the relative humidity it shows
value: 38 %
